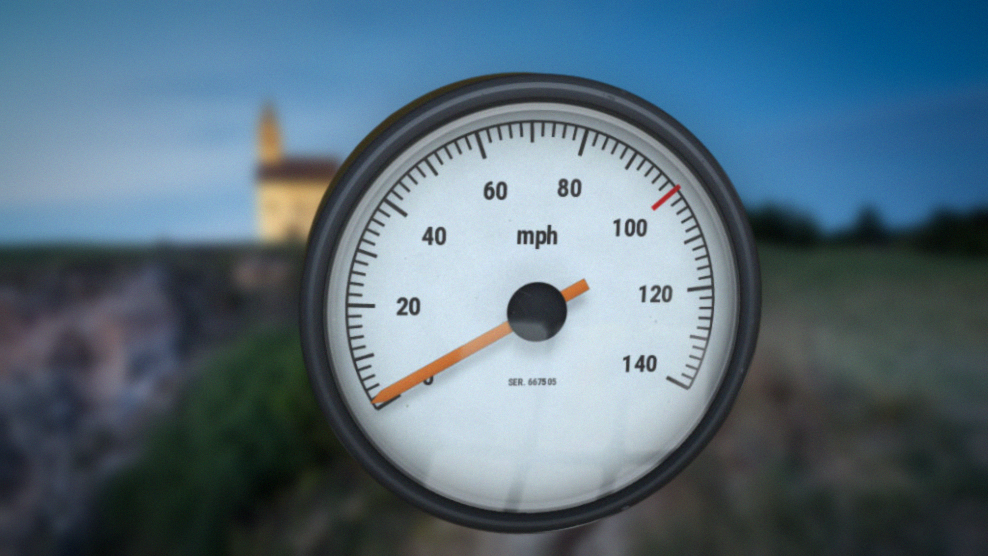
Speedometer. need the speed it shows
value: 2 mph
